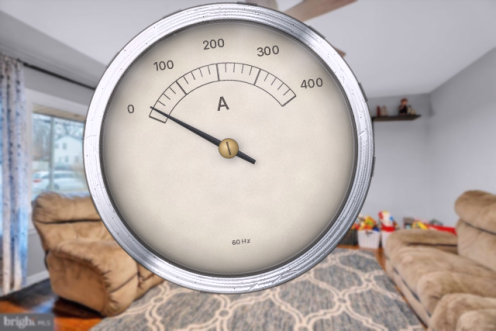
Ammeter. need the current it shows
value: 20 A
